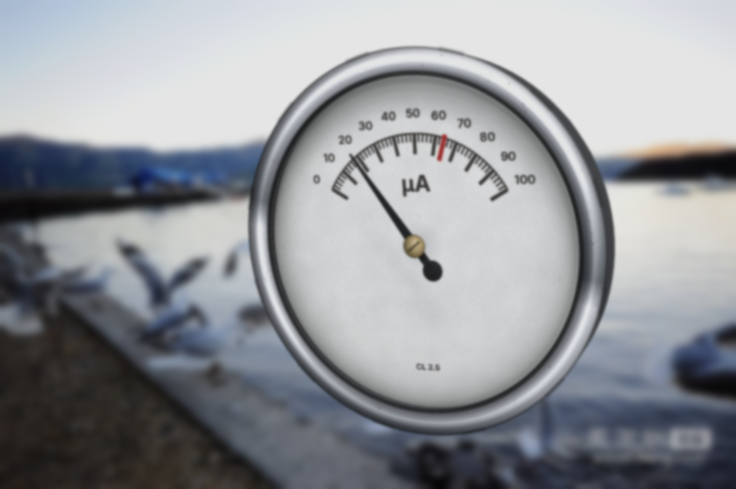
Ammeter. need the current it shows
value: 20 µA
